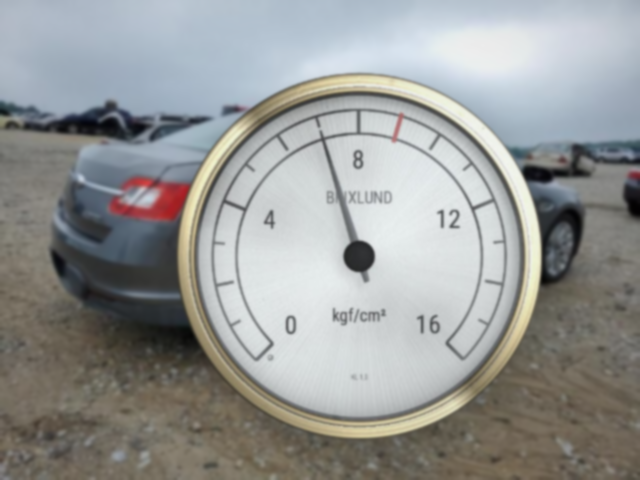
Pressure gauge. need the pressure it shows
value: 7 kg/cm²
